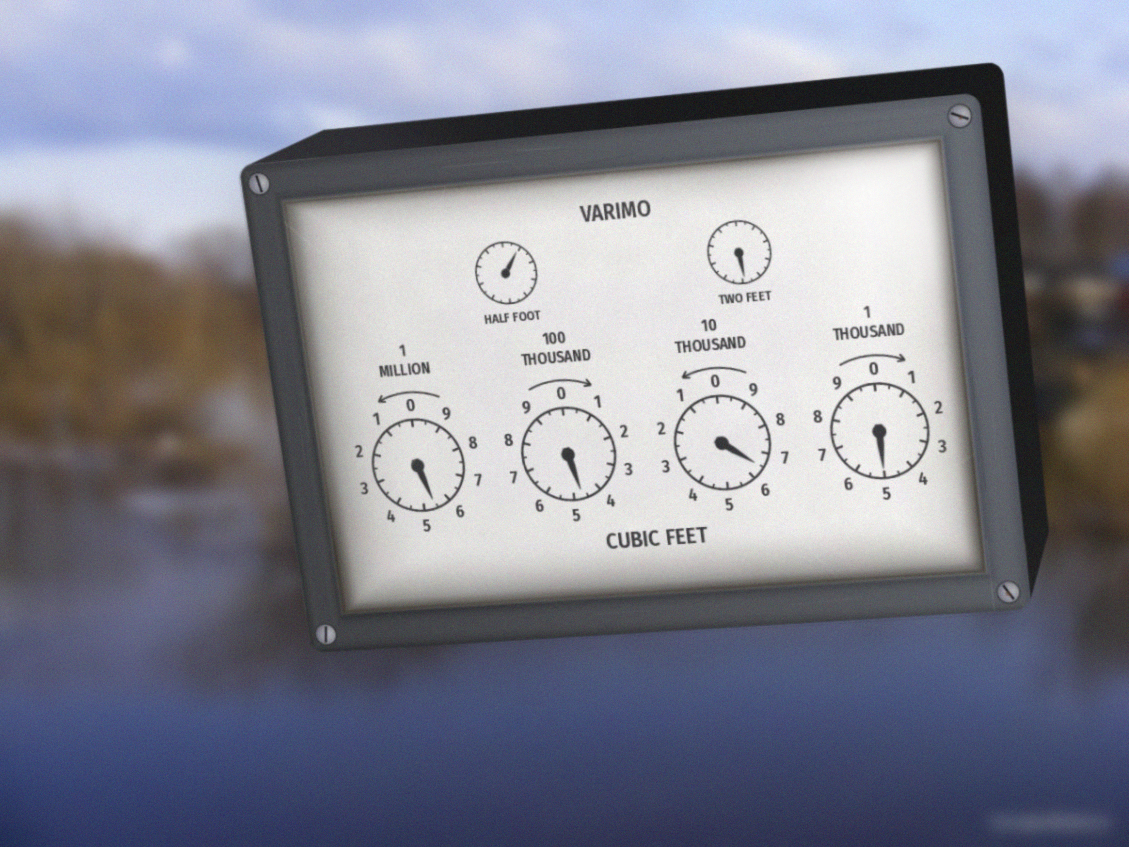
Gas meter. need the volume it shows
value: 546500 ft³
